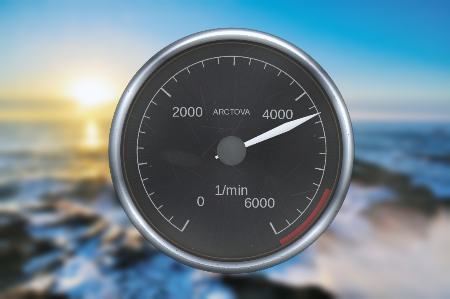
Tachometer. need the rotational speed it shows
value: 4300 rpm
